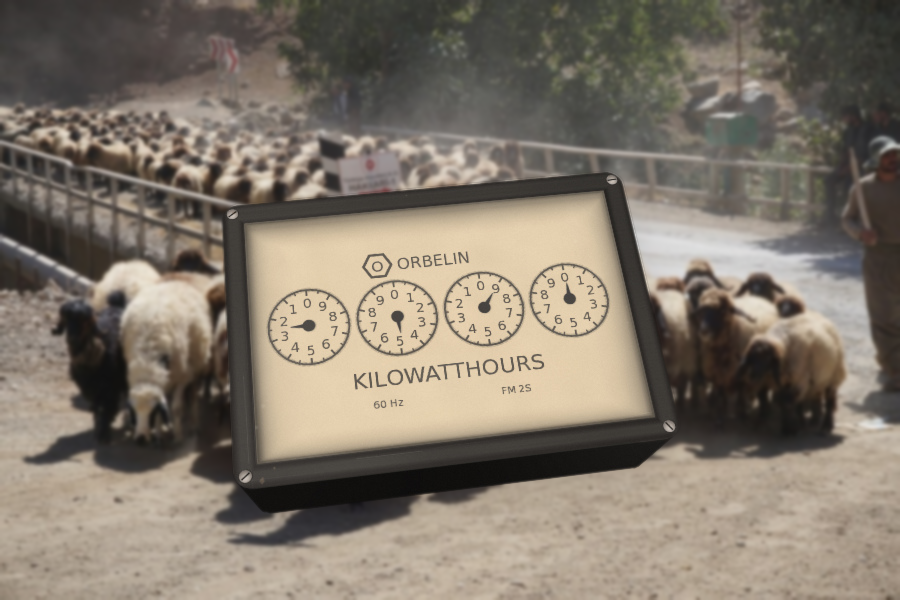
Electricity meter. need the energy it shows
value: 2490 kWh
